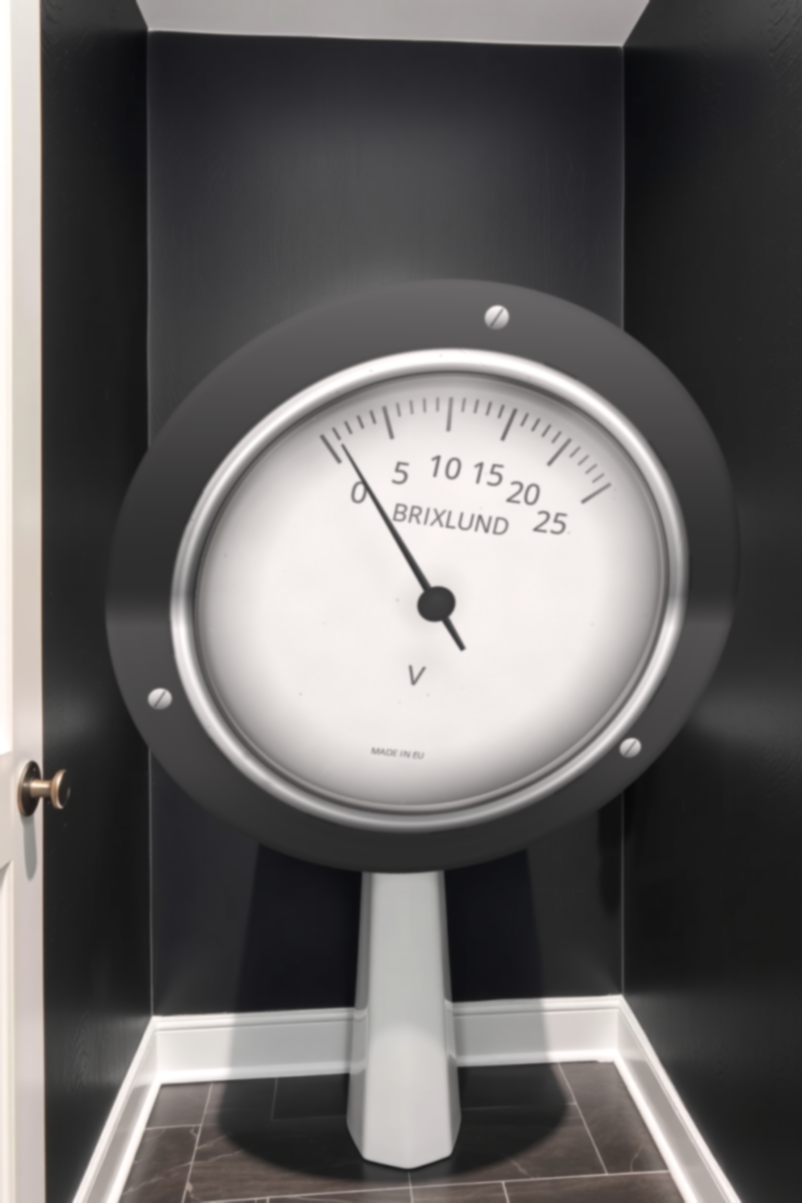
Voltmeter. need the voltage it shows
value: 1 V
